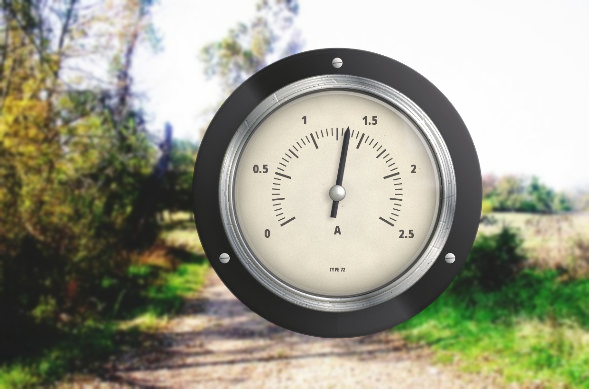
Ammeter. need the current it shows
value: 1.35 A
